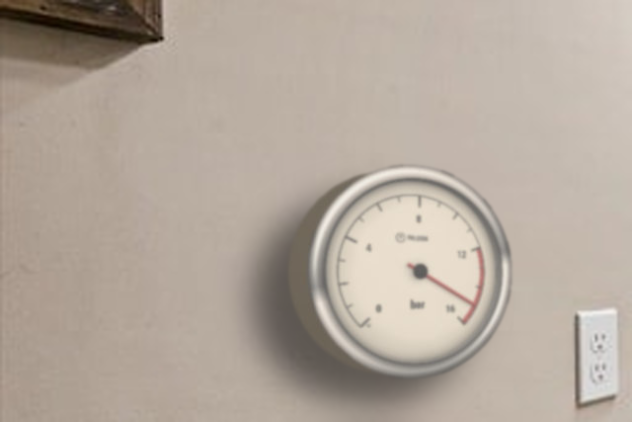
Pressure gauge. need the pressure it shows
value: 15 bar
